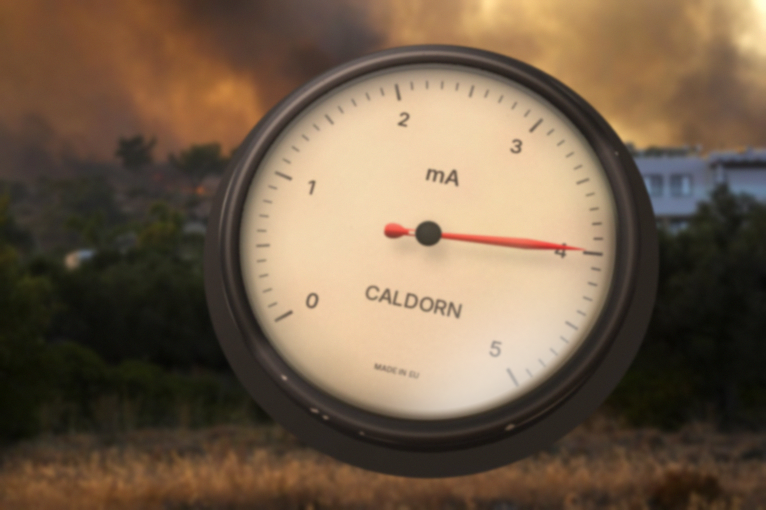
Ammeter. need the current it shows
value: 4 mA
